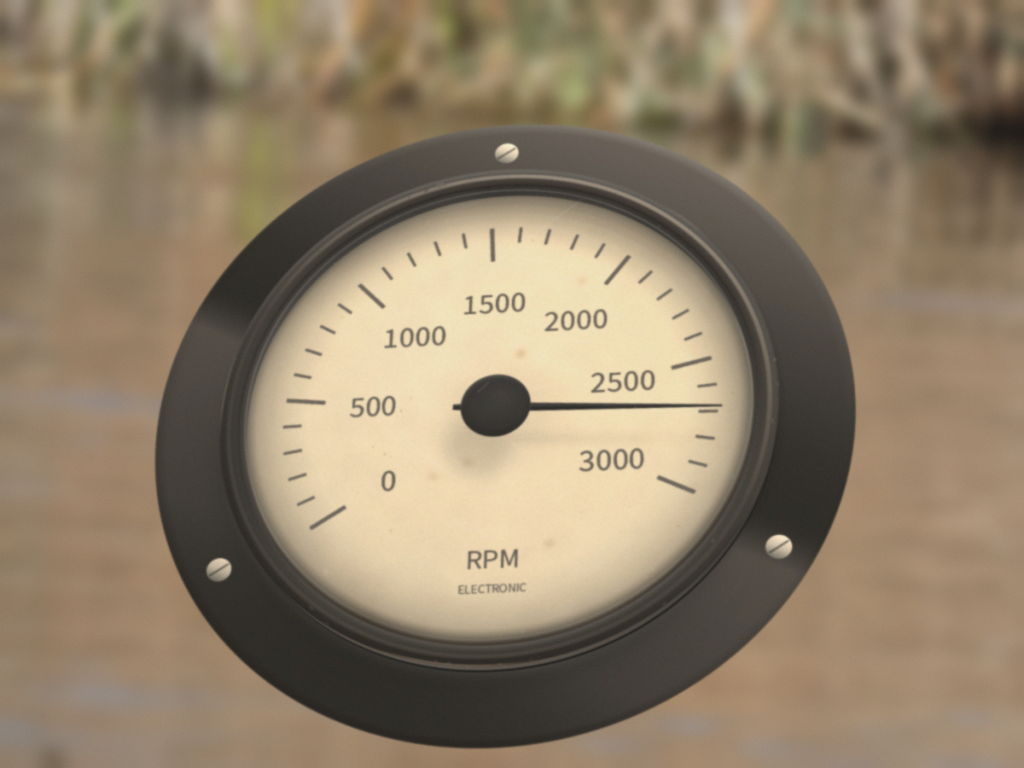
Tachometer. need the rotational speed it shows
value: 2700 rpm
